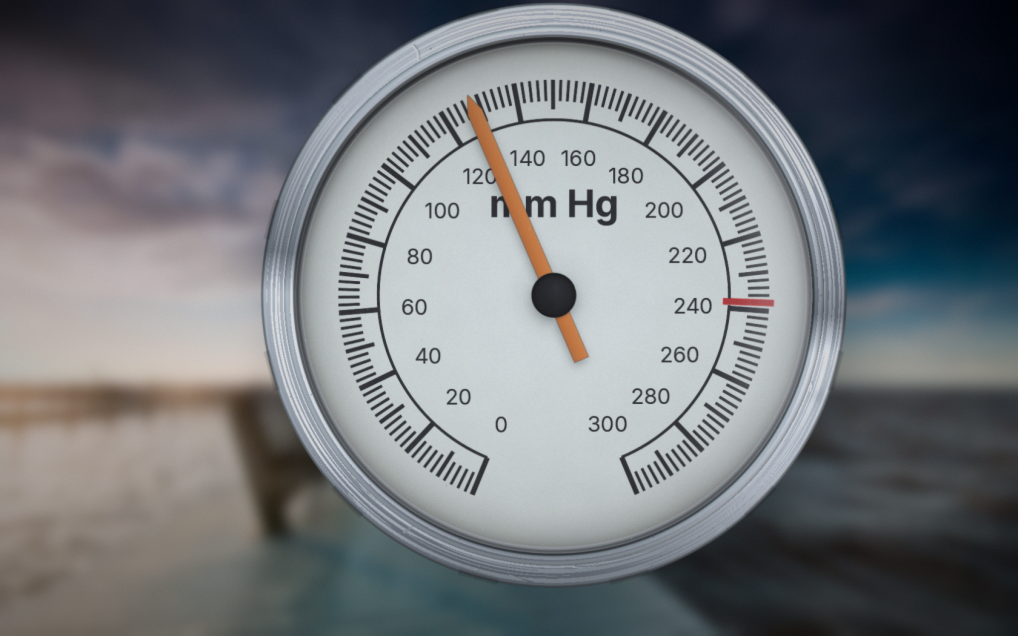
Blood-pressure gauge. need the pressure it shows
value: 128 mmHg
